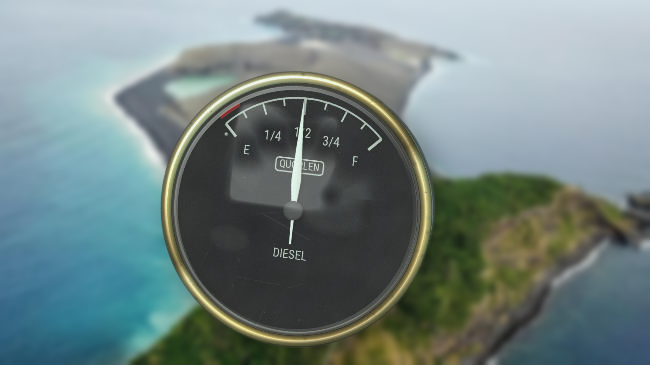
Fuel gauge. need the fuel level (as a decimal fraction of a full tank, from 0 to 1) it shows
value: 0.5
